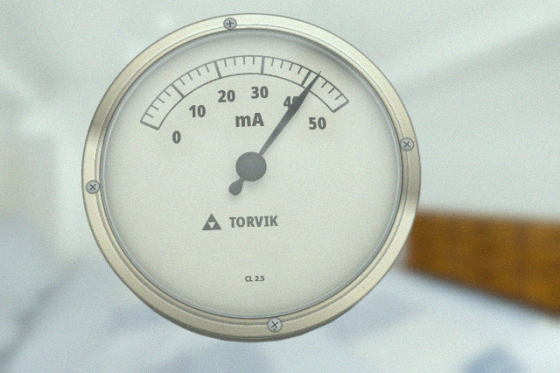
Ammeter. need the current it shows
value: 42 mA
